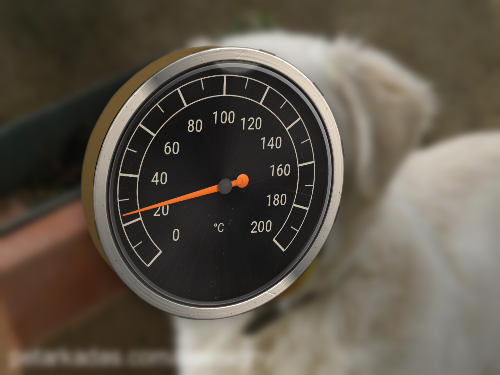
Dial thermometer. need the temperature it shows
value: 25 °C
